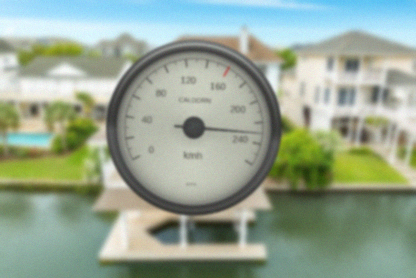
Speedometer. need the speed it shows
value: 230 km/h
